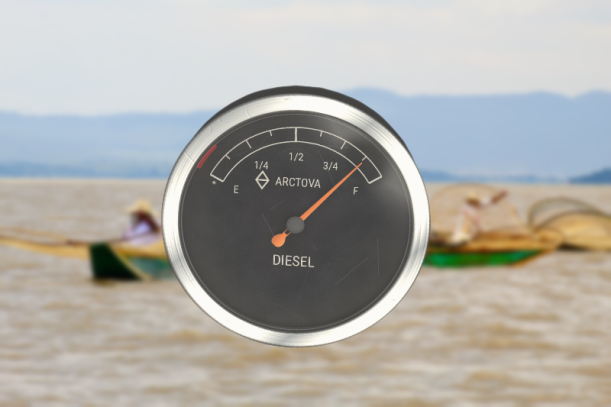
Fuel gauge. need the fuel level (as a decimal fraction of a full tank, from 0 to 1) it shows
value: 0.875
